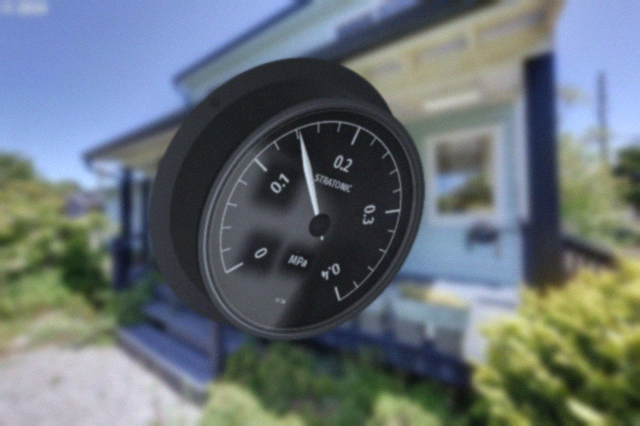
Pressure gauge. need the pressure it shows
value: 0.14 MPa
